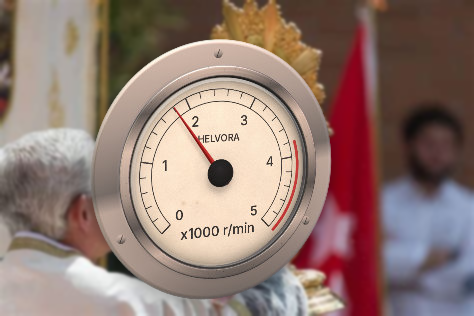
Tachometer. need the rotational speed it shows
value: 1800 rpm
